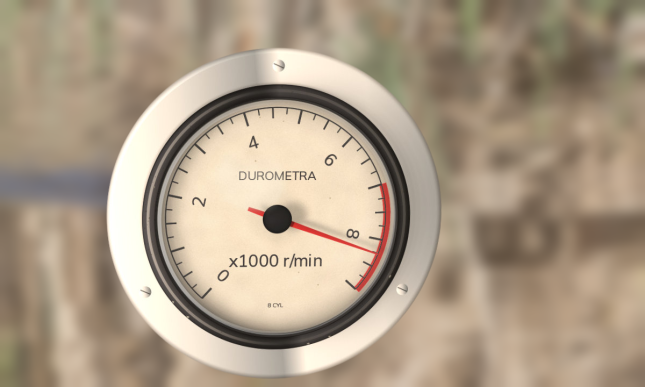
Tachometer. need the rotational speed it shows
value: 8250 rpm
